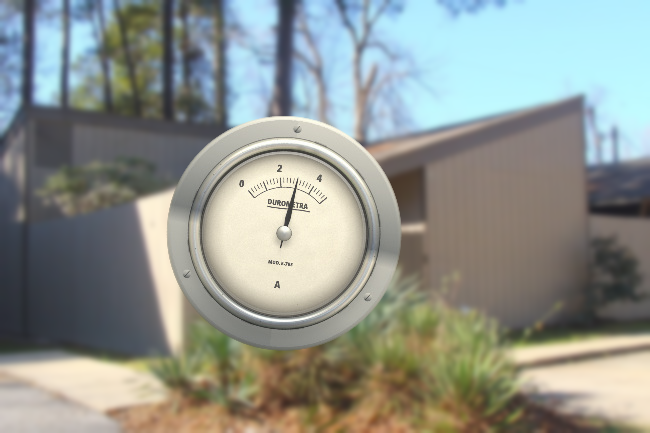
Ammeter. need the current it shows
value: 3 A
